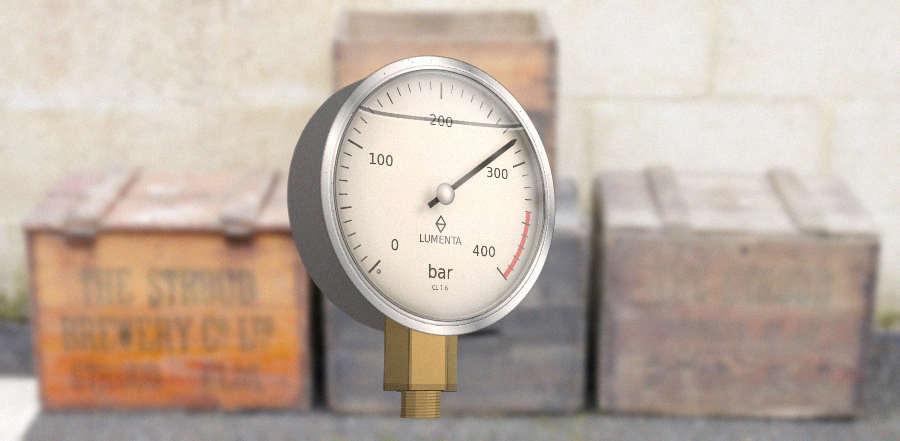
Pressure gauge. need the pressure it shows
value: 280 bar
